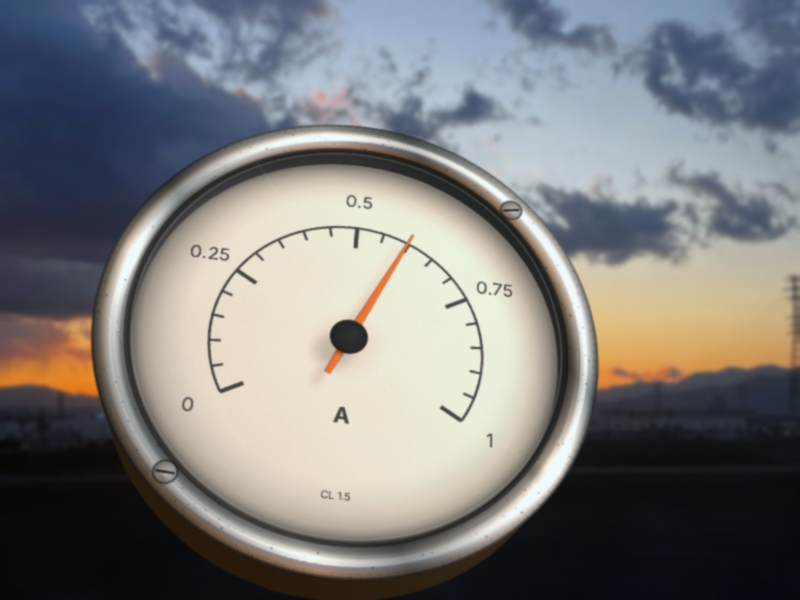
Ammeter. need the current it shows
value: 0.6 A
